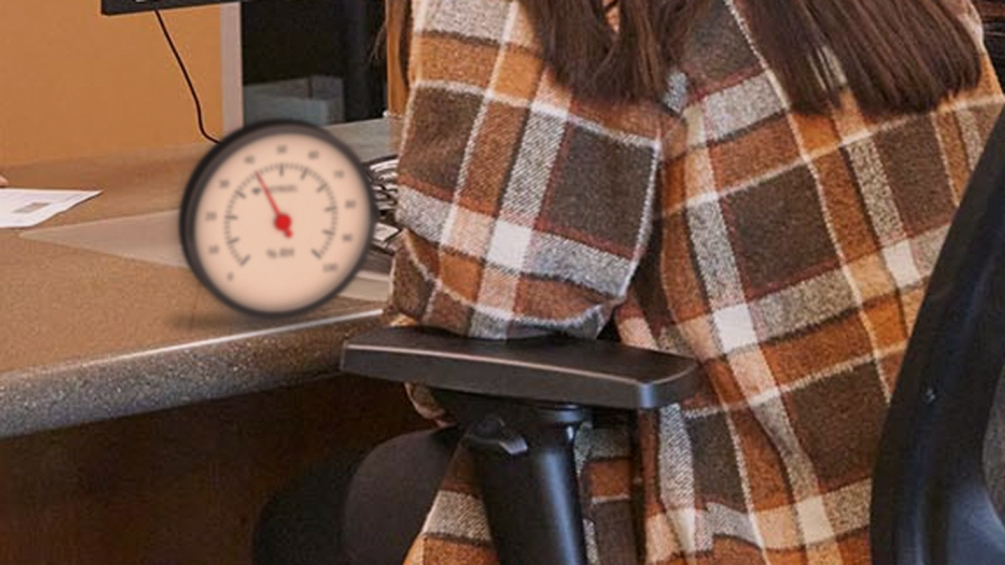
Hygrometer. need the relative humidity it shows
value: 40 %
